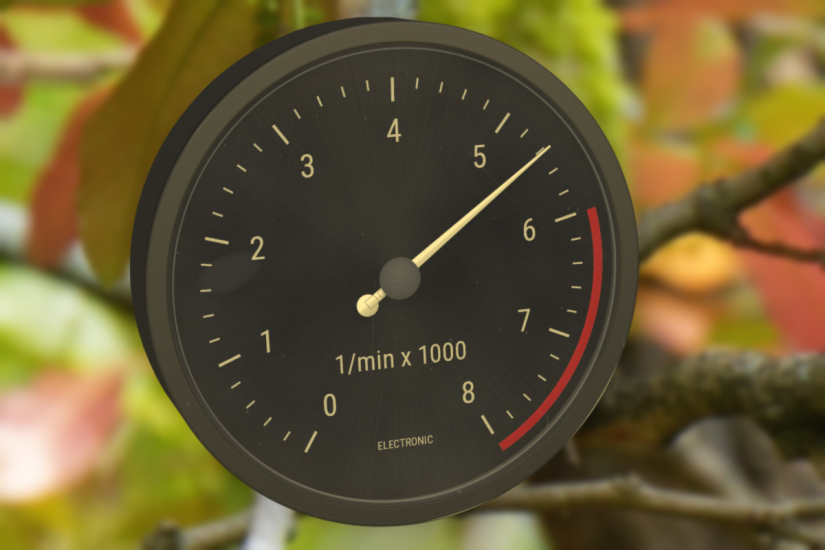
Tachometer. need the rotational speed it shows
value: 5400 rpm
